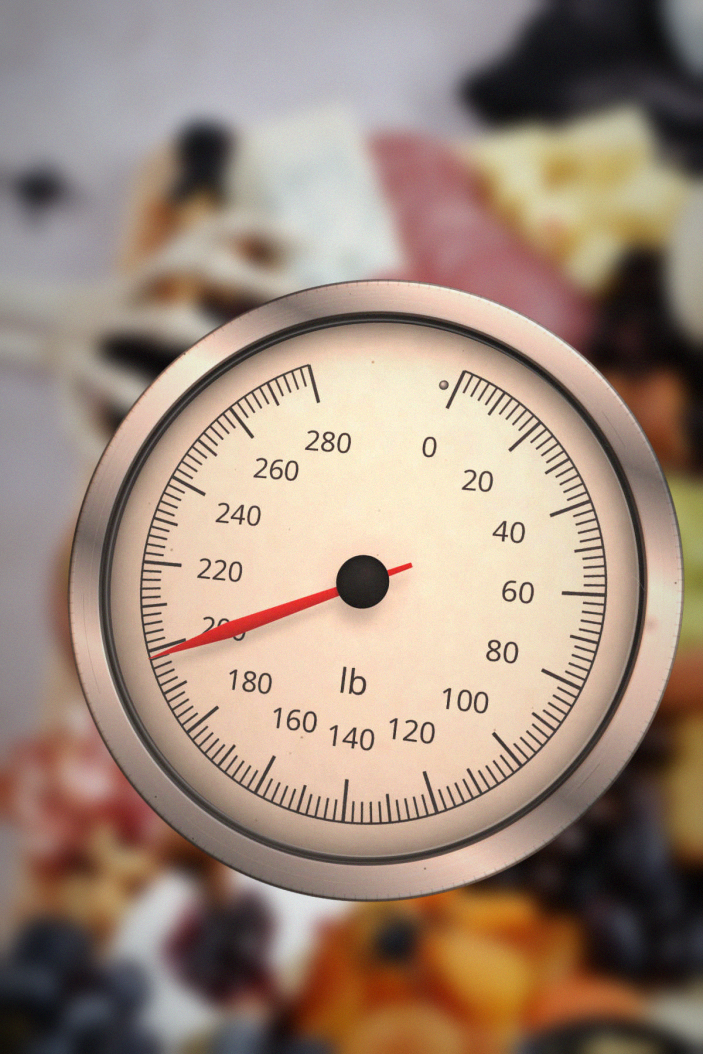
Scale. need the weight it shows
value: 198 lb
